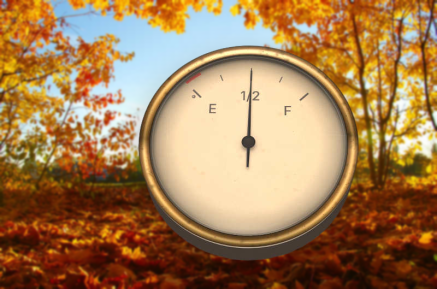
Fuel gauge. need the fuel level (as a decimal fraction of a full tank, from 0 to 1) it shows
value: 0.5
